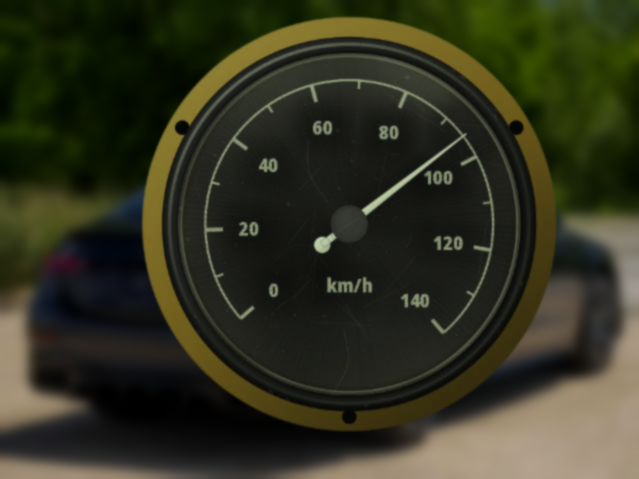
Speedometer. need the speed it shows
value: 95 km/h
